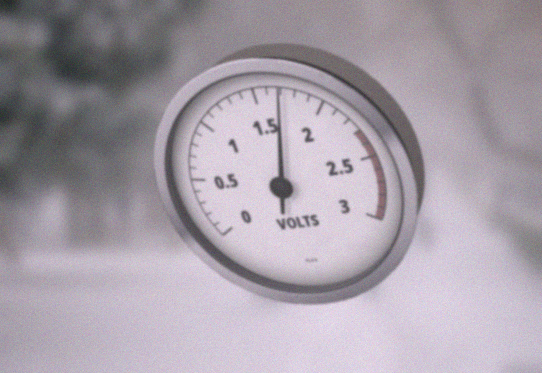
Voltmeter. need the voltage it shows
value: 1.7 V
